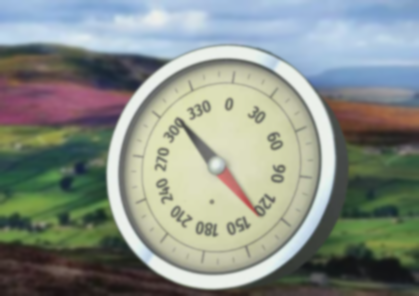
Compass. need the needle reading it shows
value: 130 °
